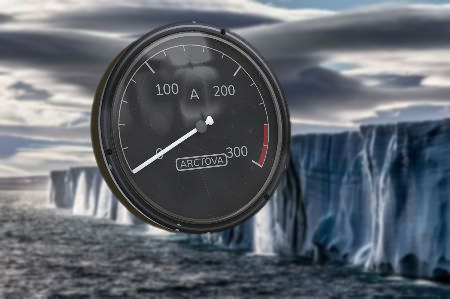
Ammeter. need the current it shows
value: 0 A
